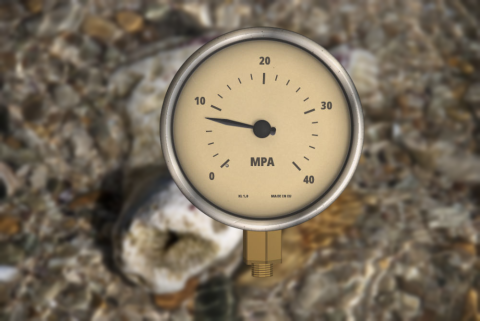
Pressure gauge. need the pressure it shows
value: 8 MPa
